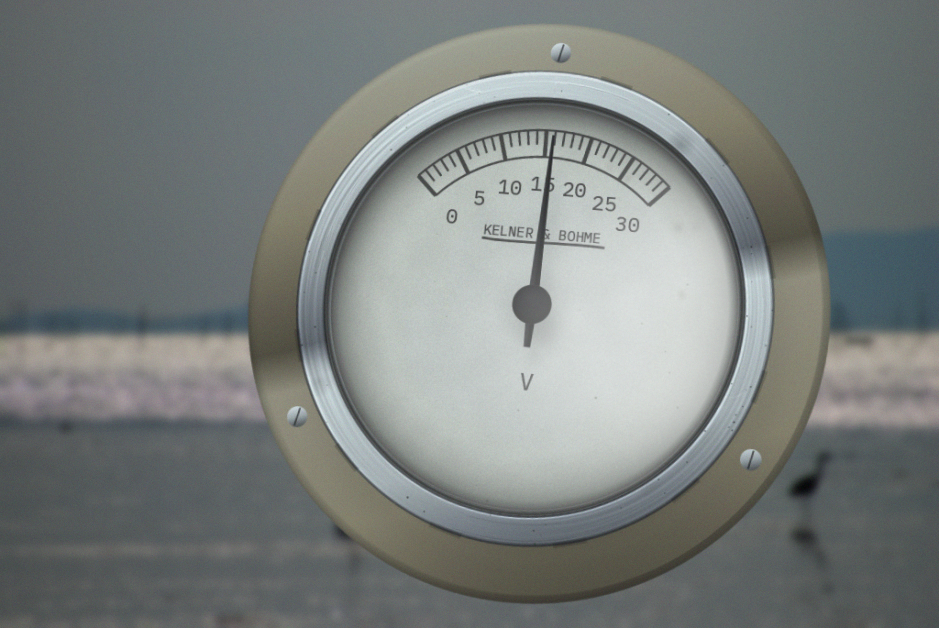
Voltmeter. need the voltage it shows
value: 16 V
